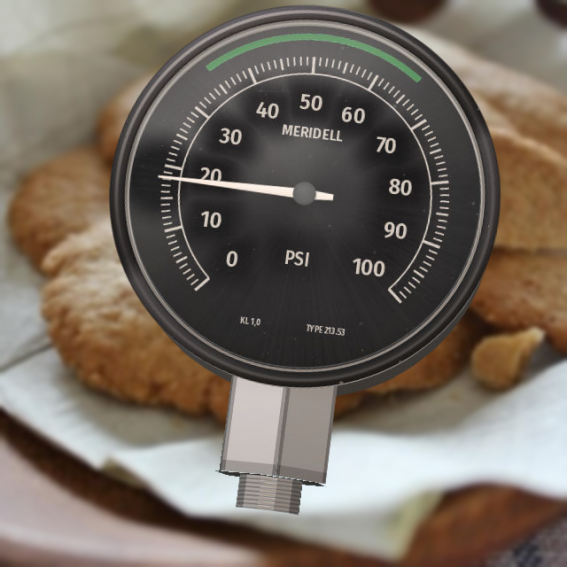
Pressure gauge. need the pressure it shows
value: 18 psi
